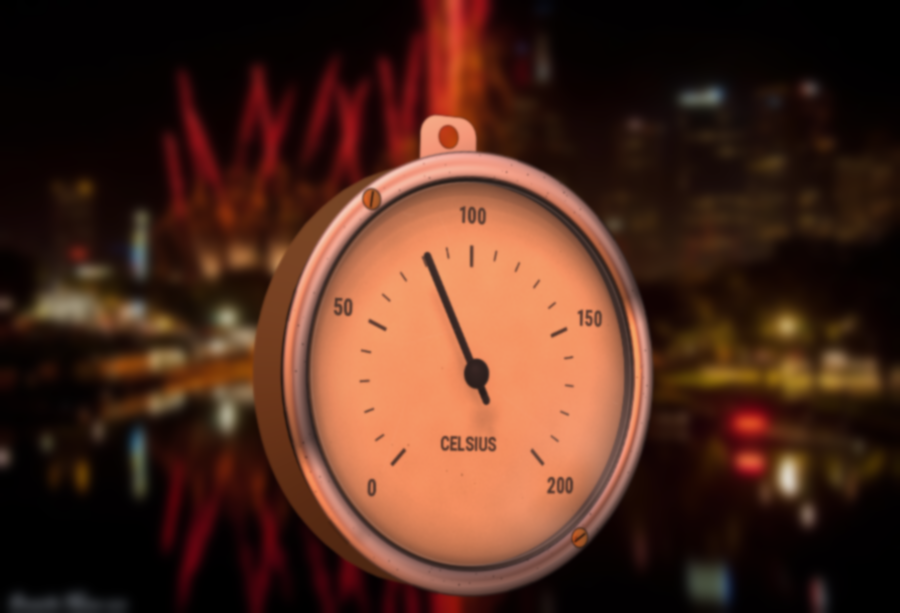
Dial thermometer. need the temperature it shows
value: 80 °C
